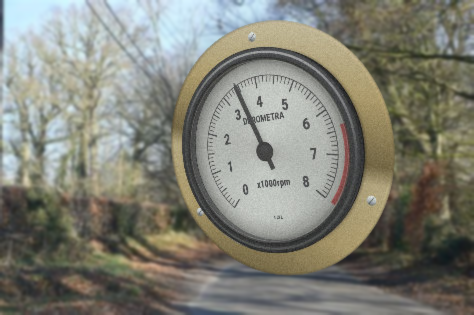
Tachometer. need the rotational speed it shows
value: 3500 rpm
